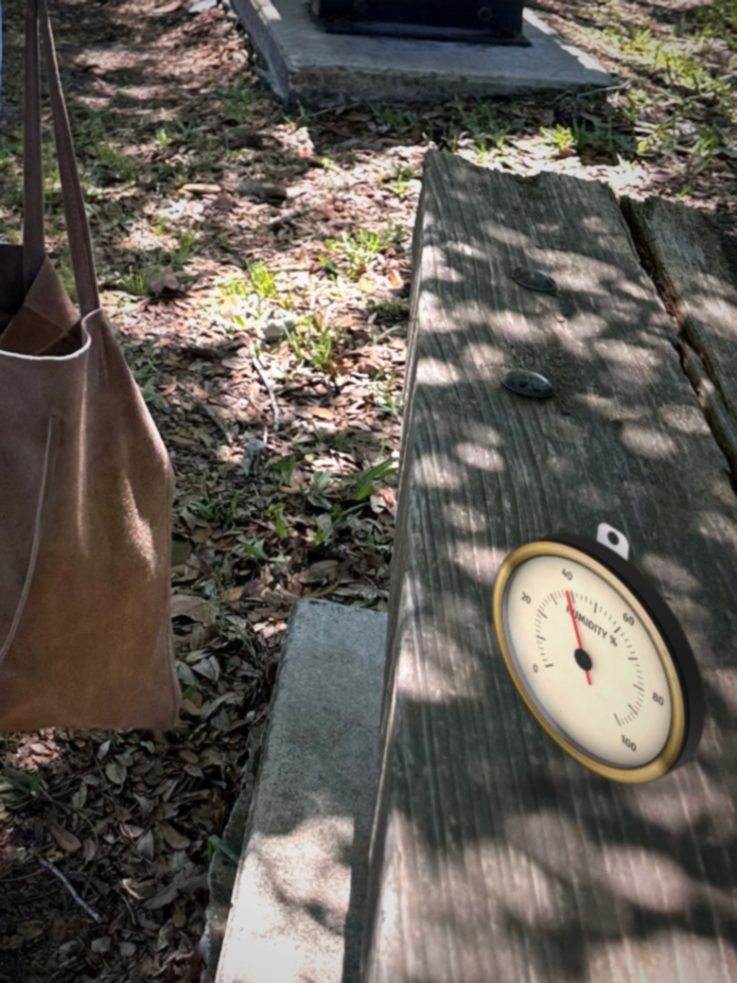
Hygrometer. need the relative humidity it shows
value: 40 %
